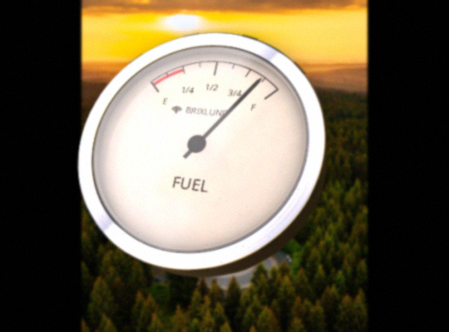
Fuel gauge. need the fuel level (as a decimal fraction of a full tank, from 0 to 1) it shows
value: 0.875
